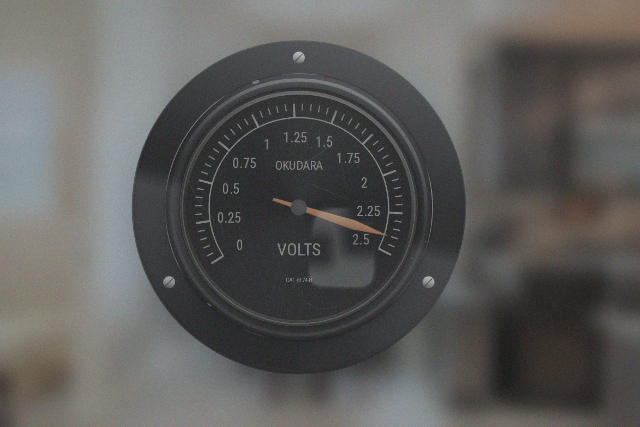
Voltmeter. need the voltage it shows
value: 2.4 V
